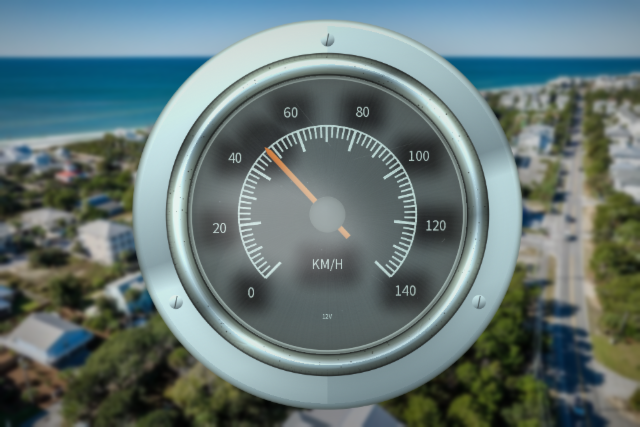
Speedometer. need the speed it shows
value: 48 km/h
